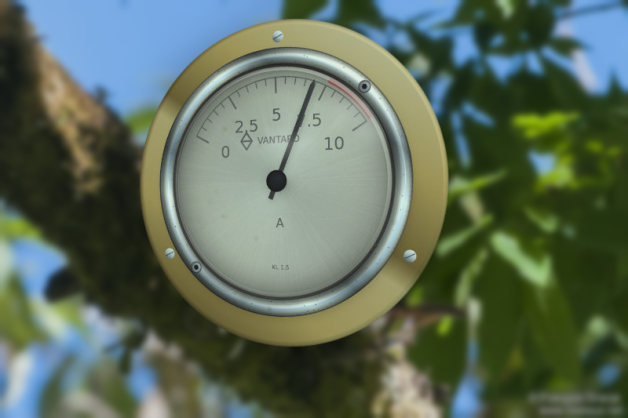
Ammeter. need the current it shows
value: 7 A
